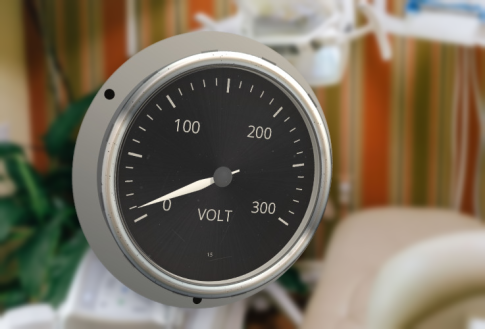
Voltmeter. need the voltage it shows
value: 10 V
